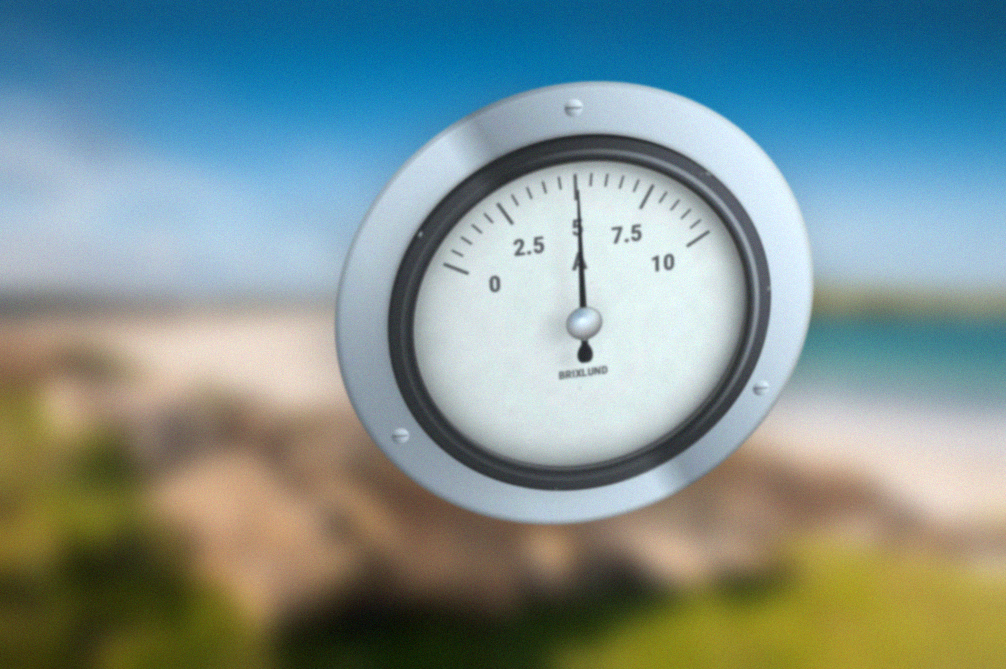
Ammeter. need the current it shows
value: 5 A
